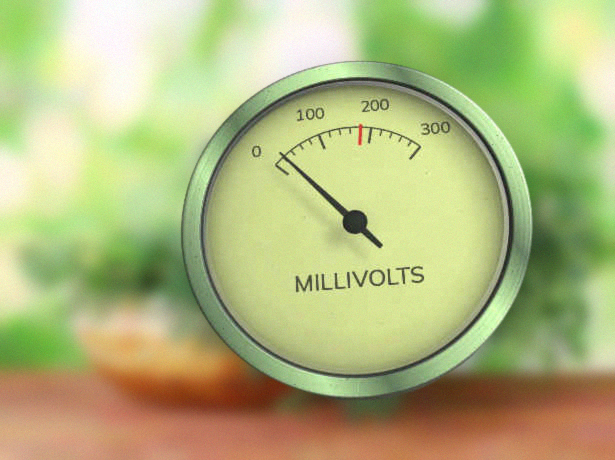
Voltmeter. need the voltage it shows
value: 20 mV
